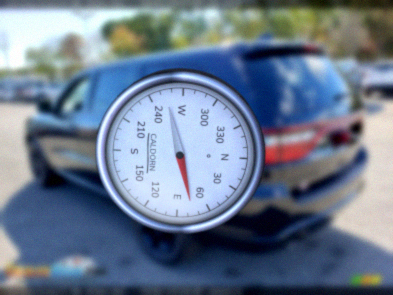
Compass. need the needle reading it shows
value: 75 °
